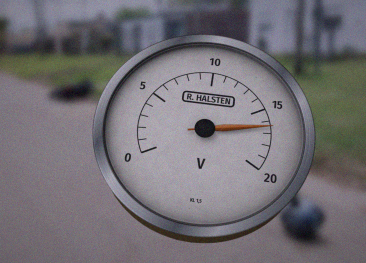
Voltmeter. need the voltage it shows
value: 16.5 V
